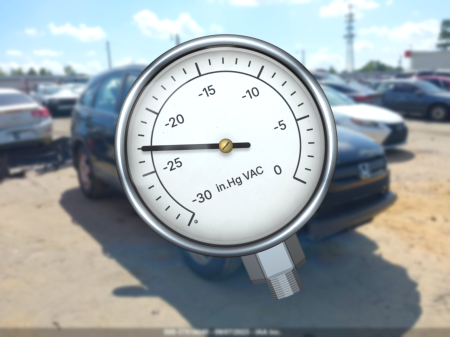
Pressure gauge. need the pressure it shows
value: -23 inHg
